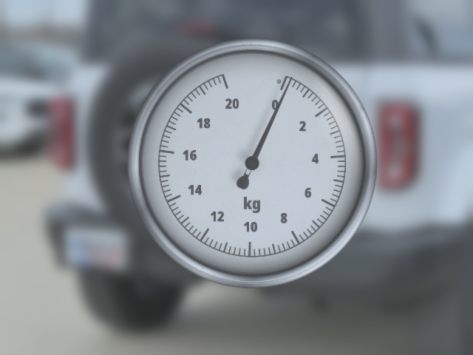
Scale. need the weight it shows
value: 0.2 kg
